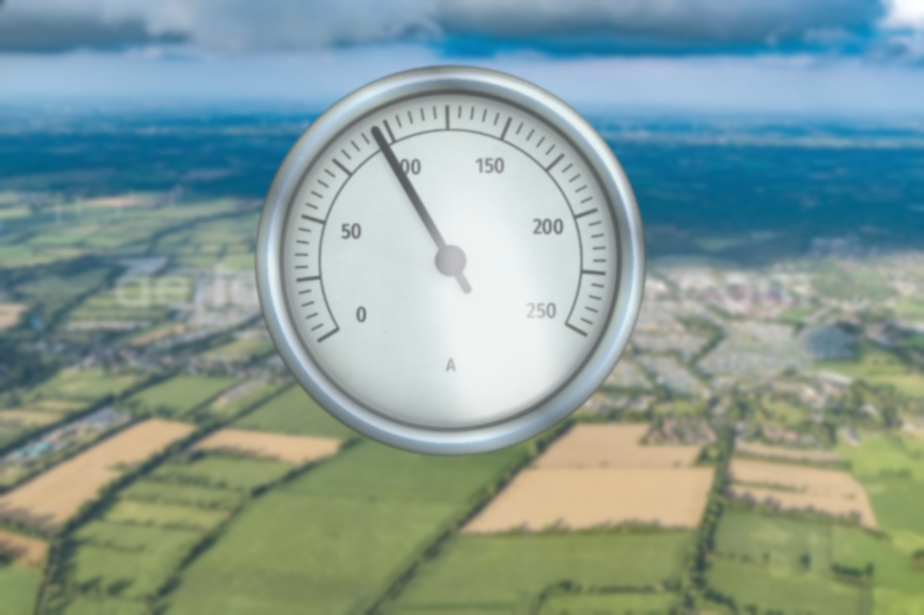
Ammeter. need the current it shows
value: 95 A
